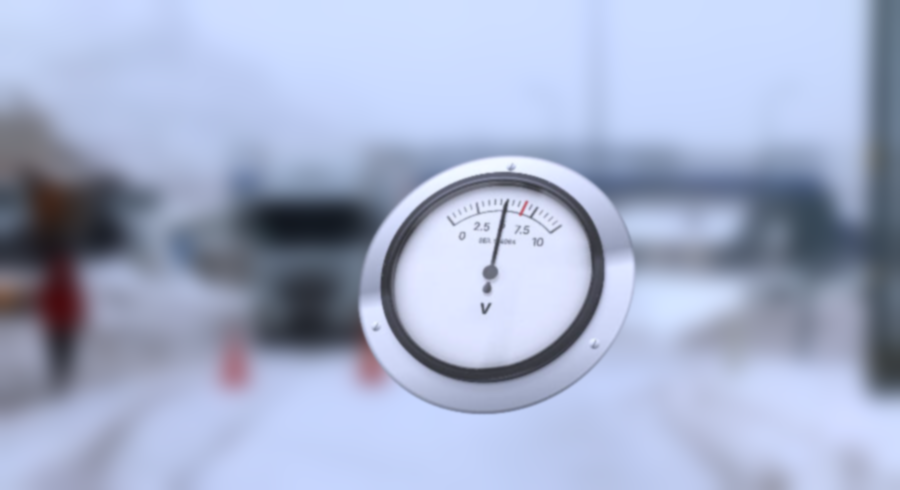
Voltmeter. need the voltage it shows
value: 5 V
